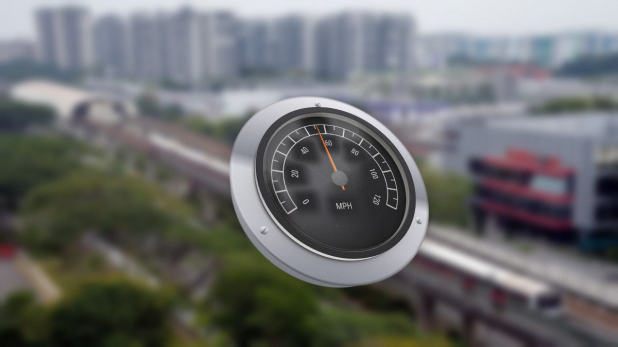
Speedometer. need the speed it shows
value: 55 mph
